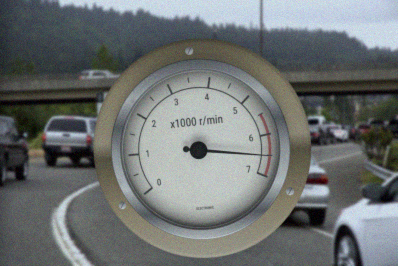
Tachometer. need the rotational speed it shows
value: 6500 rpm
